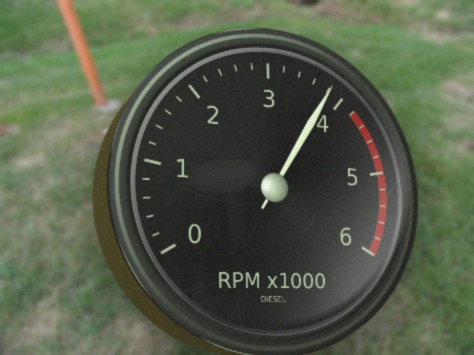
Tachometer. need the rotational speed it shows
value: 3800 rpm
